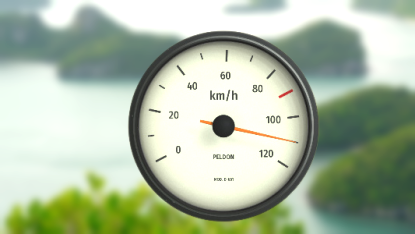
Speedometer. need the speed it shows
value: 110 km/h
